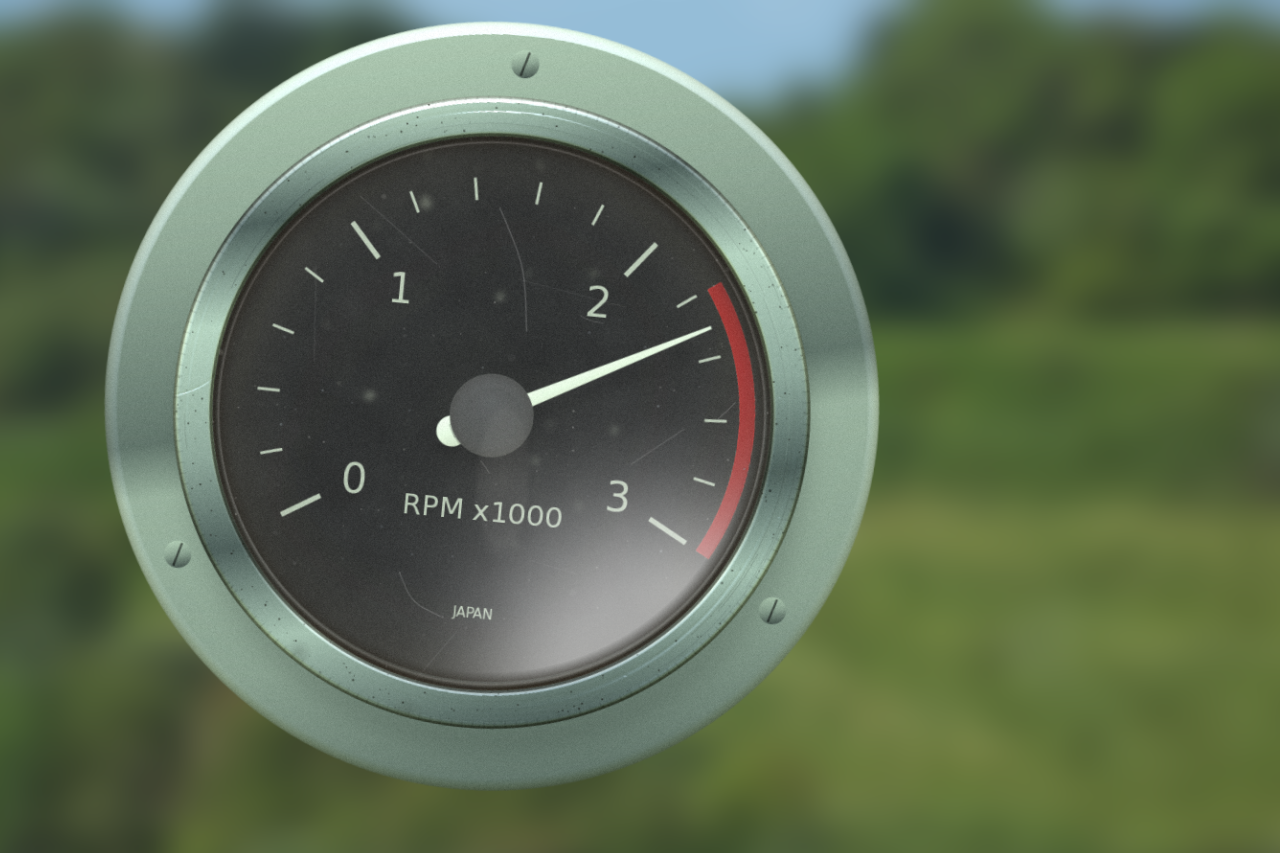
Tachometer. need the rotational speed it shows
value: 2300 rpm
